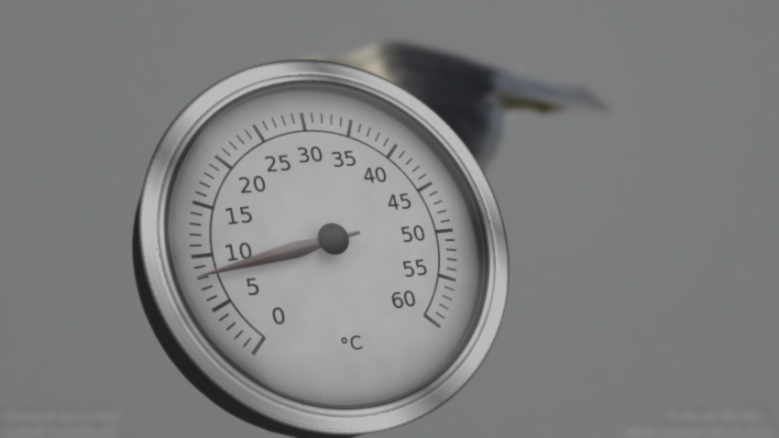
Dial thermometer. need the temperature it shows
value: 8 °C
